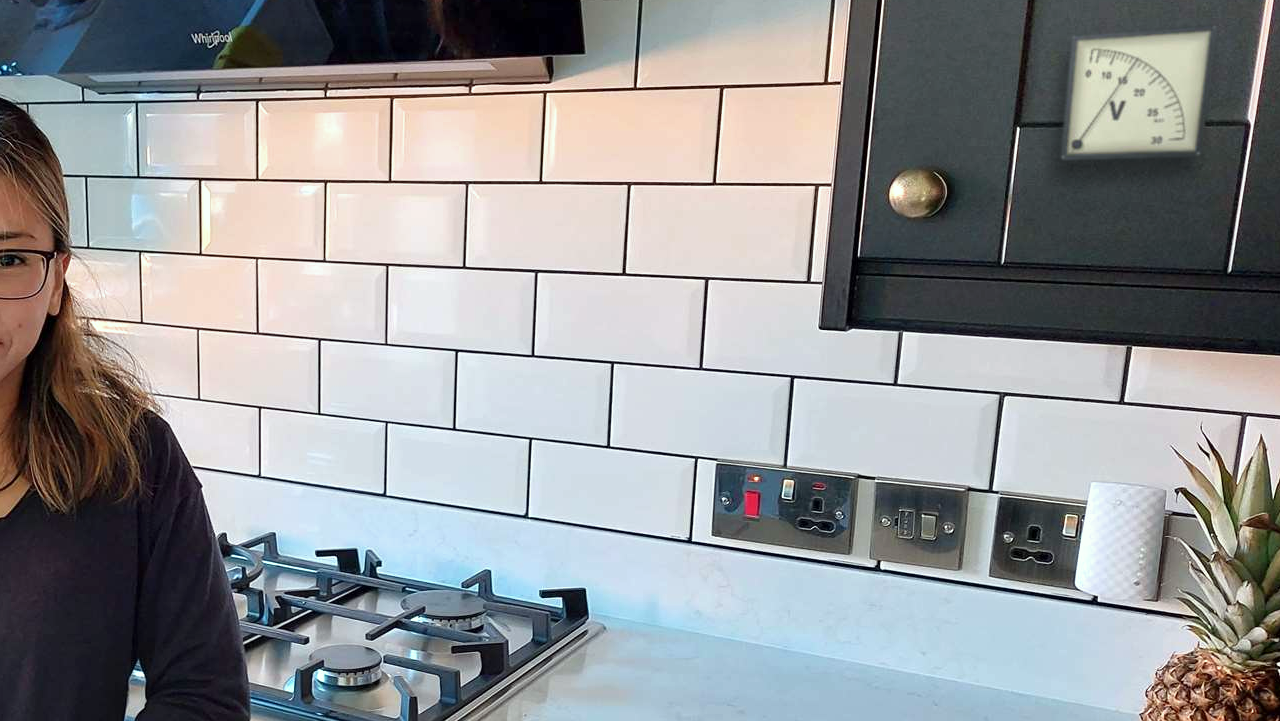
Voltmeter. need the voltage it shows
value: 15 V
